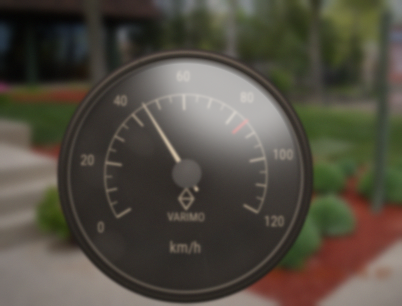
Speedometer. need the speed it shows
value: 45 km/h
